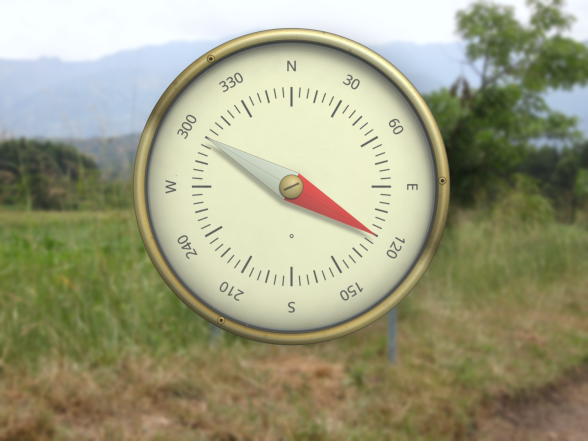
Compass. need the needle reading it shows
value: 120 °
